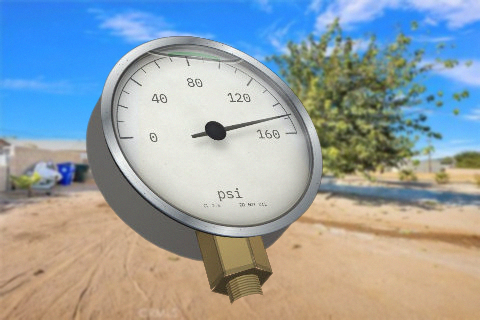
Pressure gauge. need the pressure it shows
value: 150 psi
